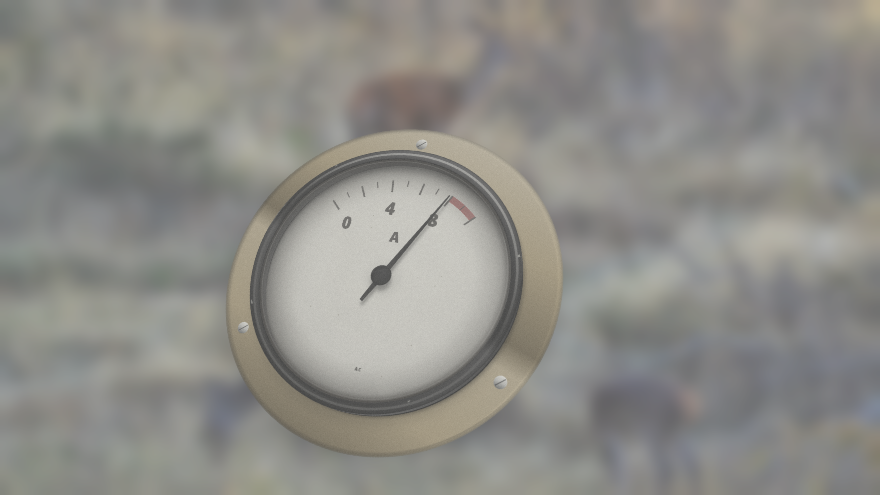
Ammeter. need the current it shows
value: 8 A
